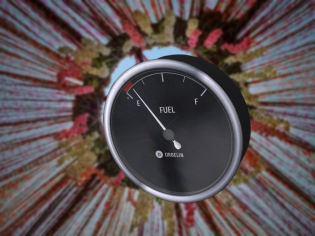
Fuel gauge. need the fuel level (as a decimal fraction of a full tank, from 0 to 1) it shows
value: 0.125
